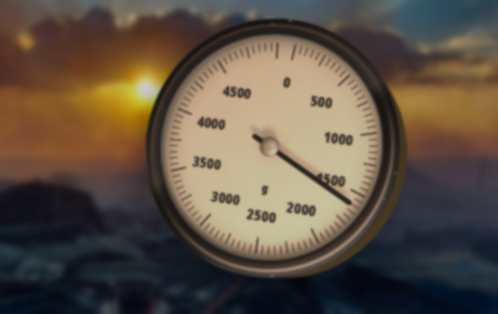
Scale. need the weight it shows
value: 1600 g
